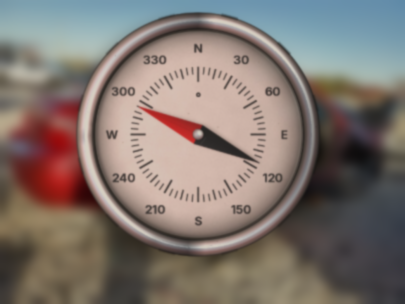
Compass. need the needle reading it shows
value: 295 °
